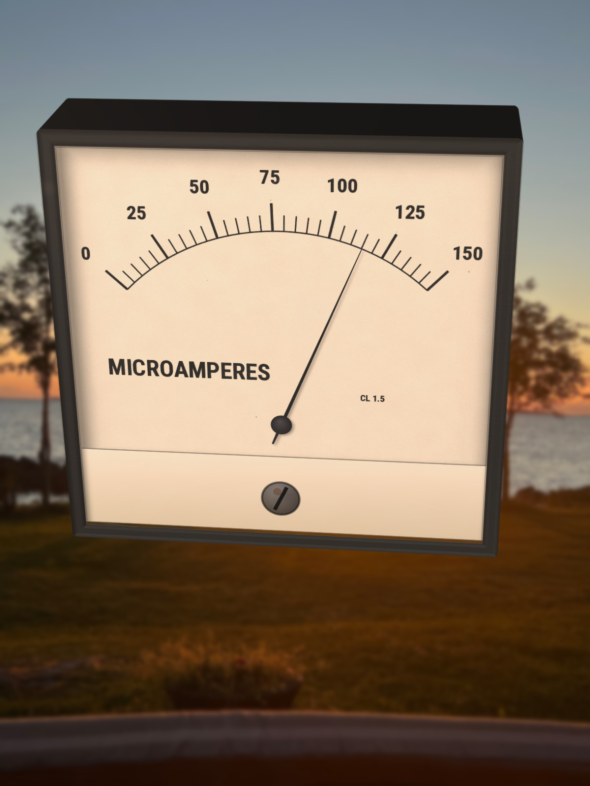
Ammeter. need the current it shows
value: 115 µA
